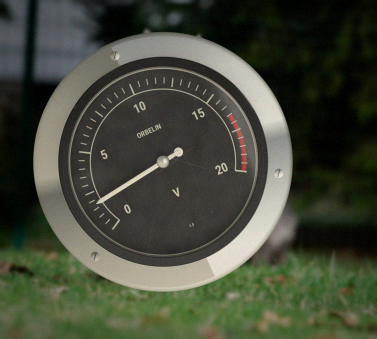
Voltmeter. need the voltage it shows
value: 1.75 V
